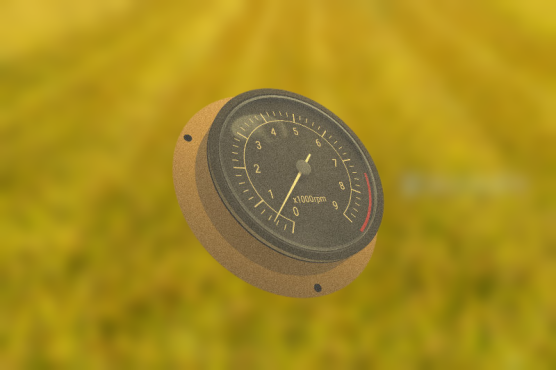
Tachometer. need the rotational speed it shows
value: 500 rpm
